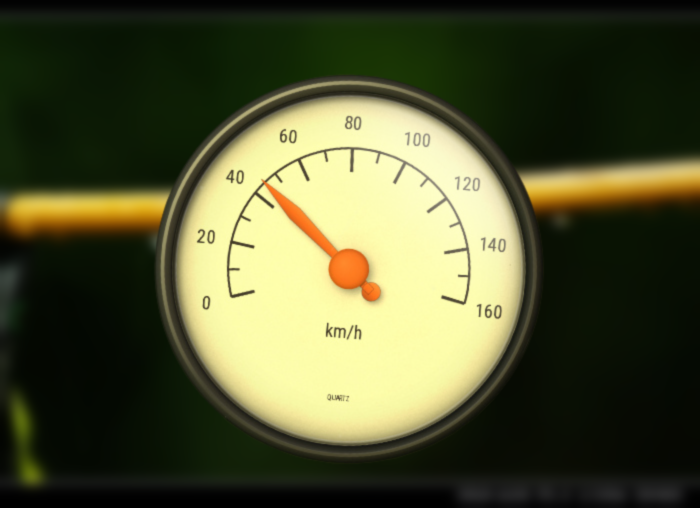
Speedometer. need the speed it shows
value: 45 km/h
